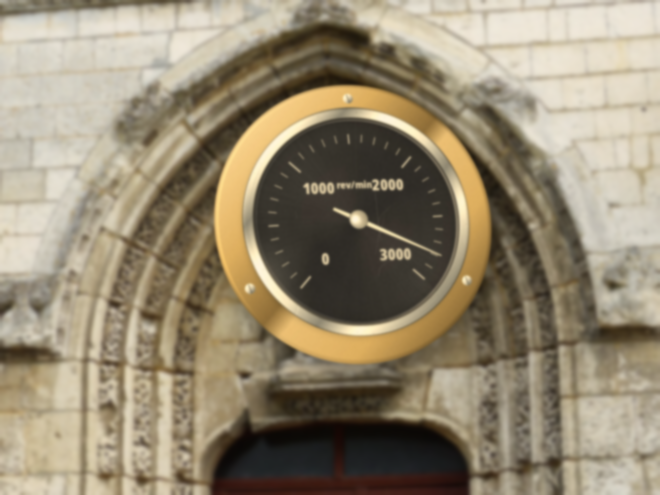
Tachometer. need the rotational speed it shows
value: 2800 rpm
